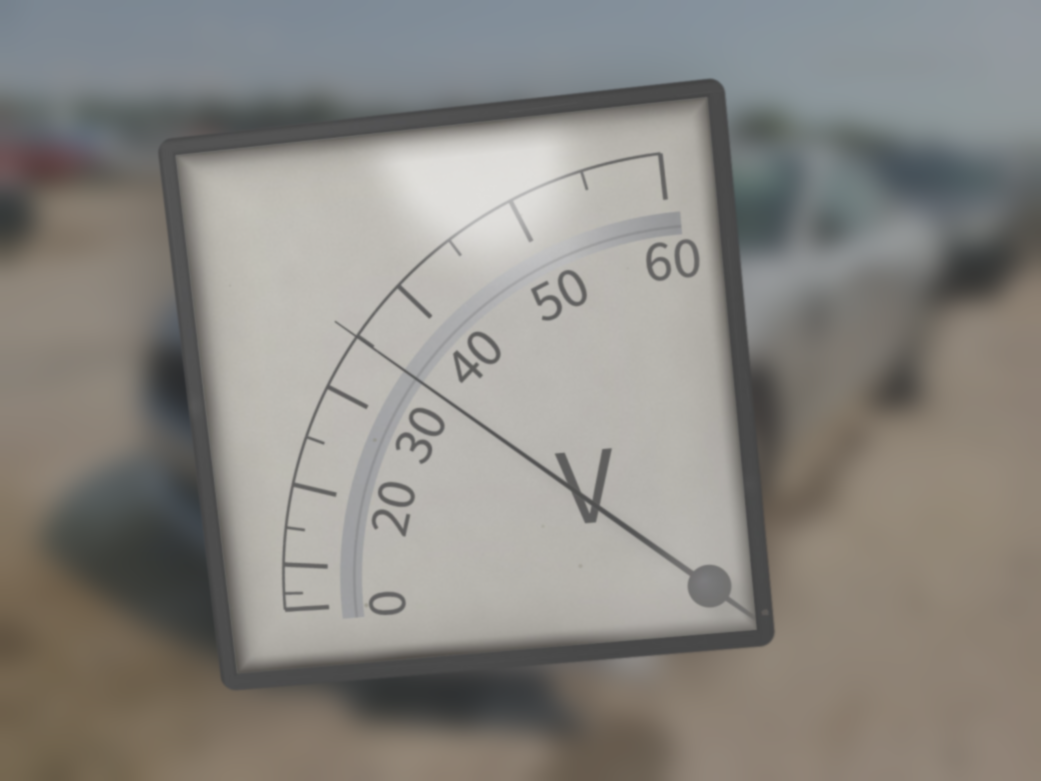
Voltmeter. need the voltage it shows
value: 35 V
